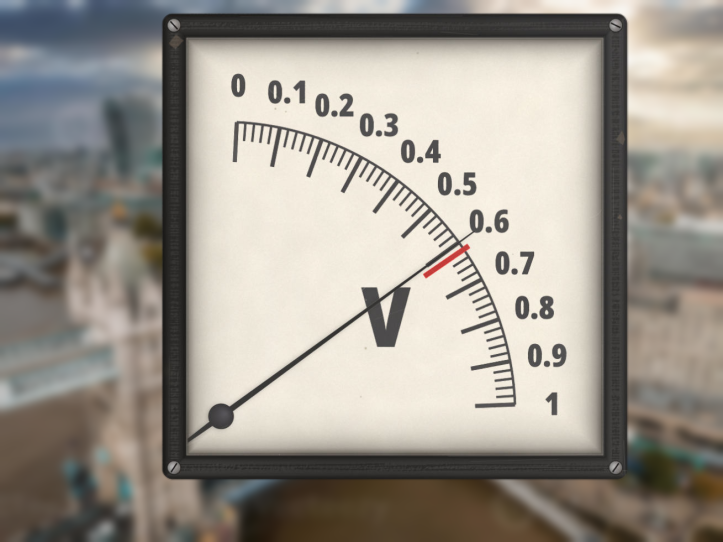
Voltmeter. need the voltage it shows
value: 0.6 V
